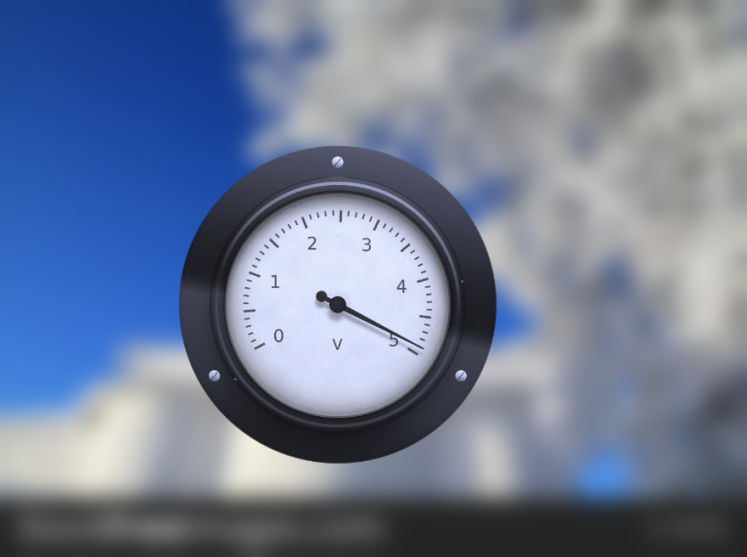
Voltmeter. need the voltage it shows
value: 4.9 V
